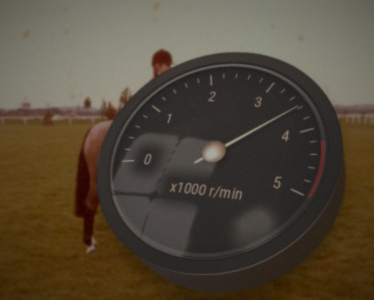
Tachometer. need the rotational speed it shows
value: 3600 rpm
